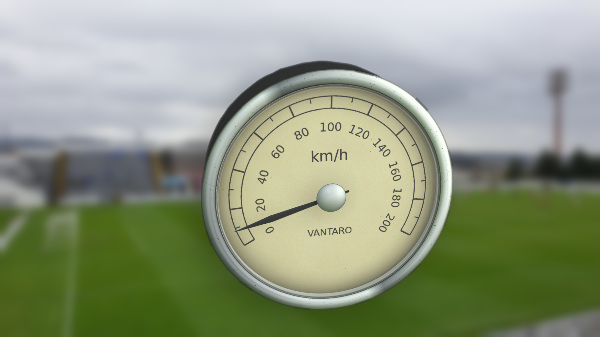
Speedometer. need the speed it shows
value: 10 km/h
